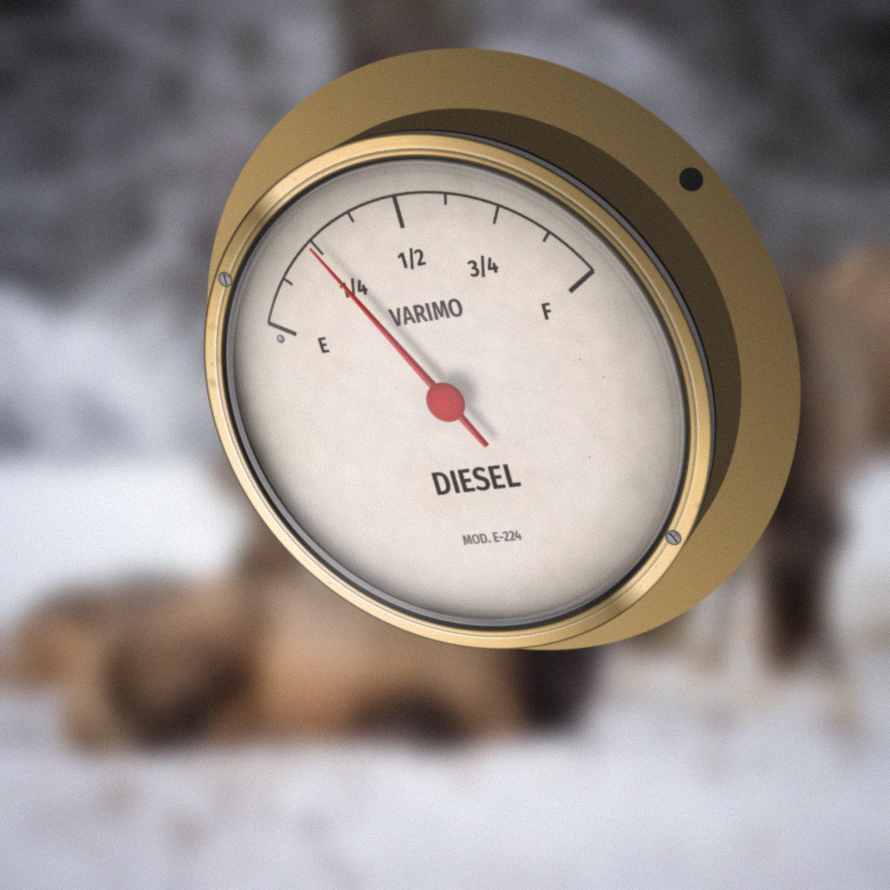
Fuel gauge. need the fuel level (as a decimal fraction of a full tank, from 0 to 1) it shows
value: 0.25
